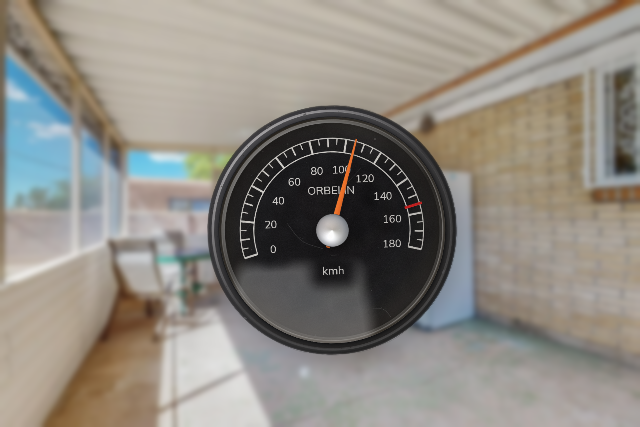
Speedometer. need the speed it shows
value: 105 km/h
